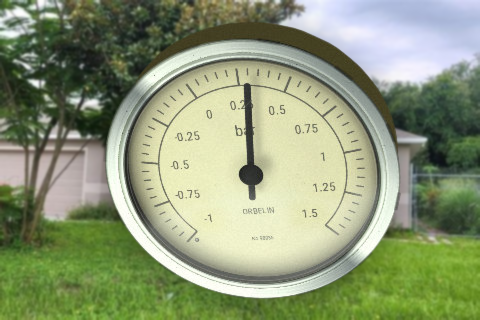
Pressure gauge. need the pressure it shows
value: 0.3 bar
